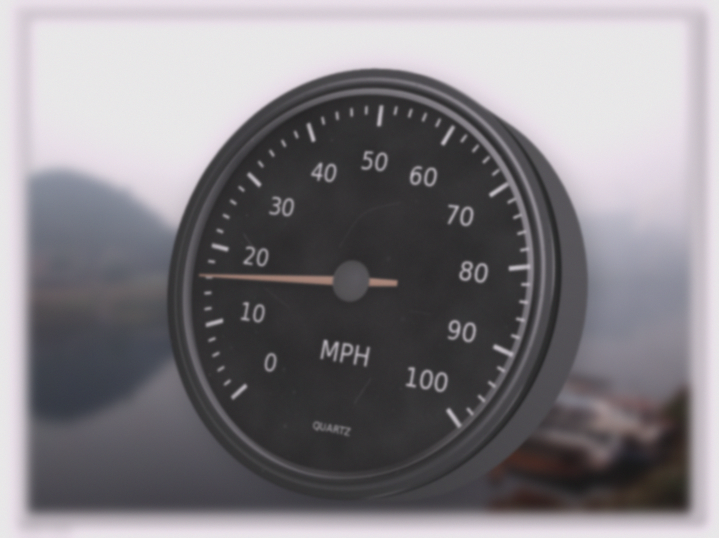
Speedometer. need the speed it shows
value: 16 mph
